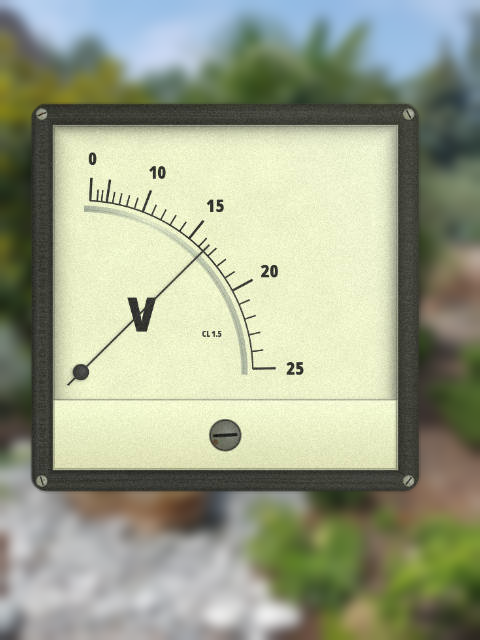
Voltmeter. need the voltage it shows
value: 16.5 V
